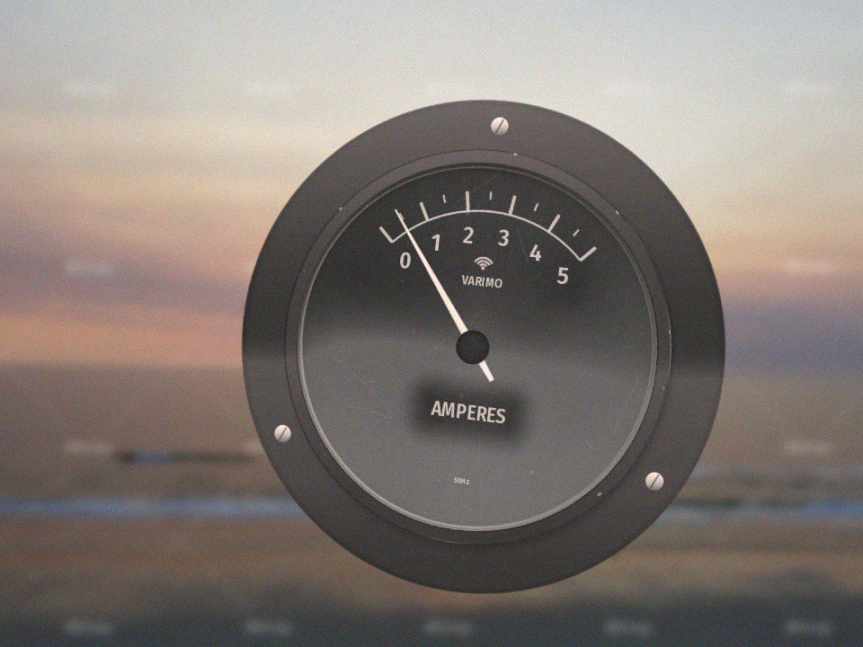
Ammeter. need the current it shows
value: 0.5 A
